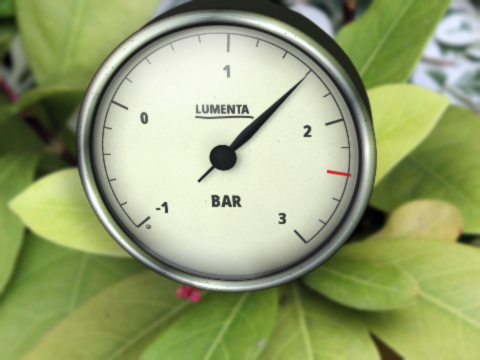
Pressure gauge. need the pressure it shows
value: 1.6 bar
